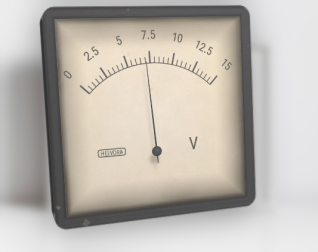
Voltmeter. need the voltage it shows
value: 7 V
